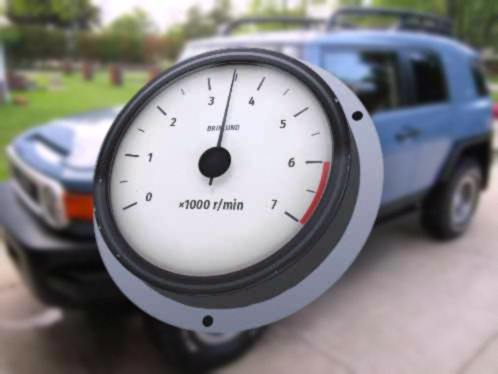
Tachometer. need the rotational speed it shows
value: 3500 rpm
